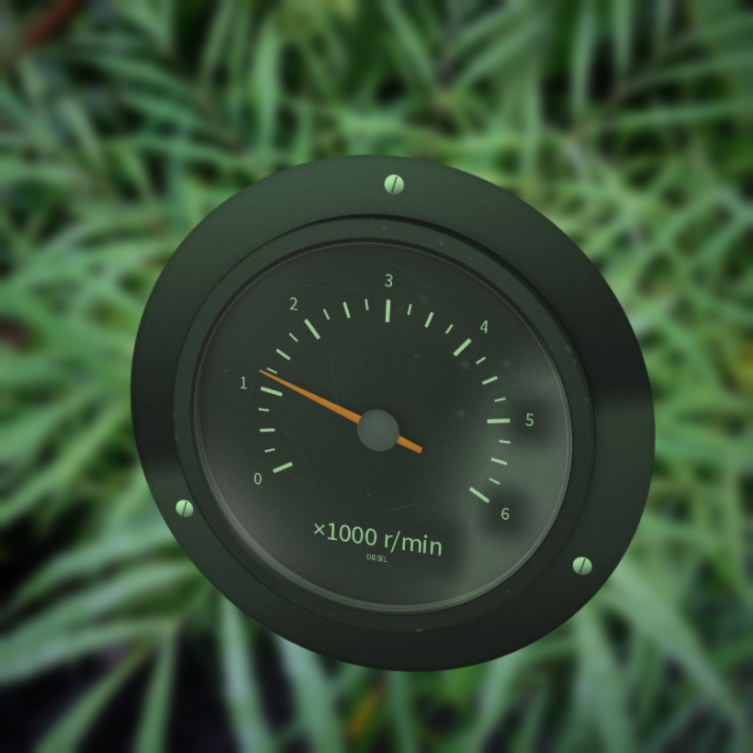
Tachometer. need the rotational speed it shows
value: 1250 rpm
